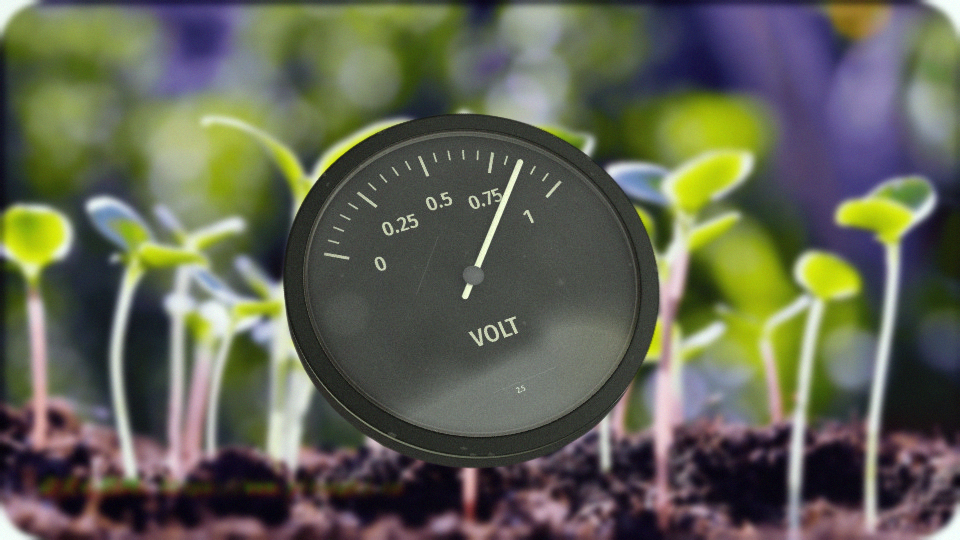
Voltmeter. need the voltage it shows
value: 0.85 V
